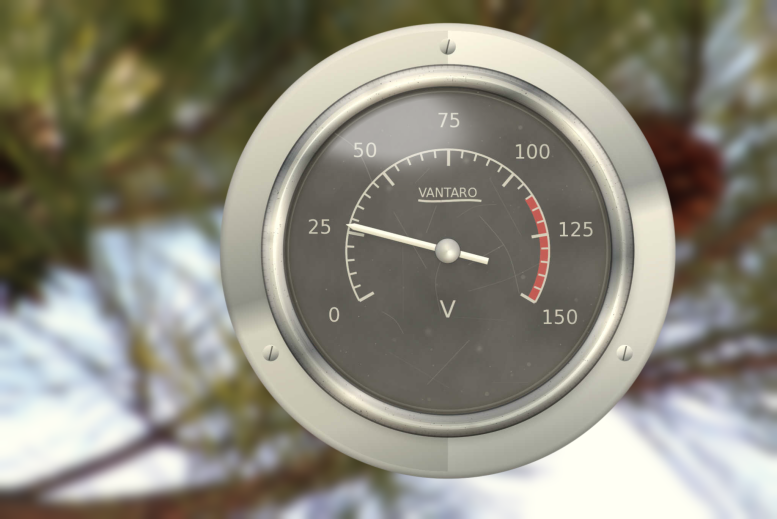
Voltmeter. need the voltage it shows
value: 27.5 V
